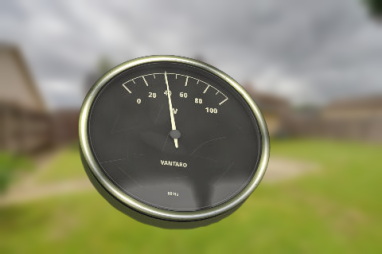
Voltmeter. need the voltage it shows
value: 40 V
